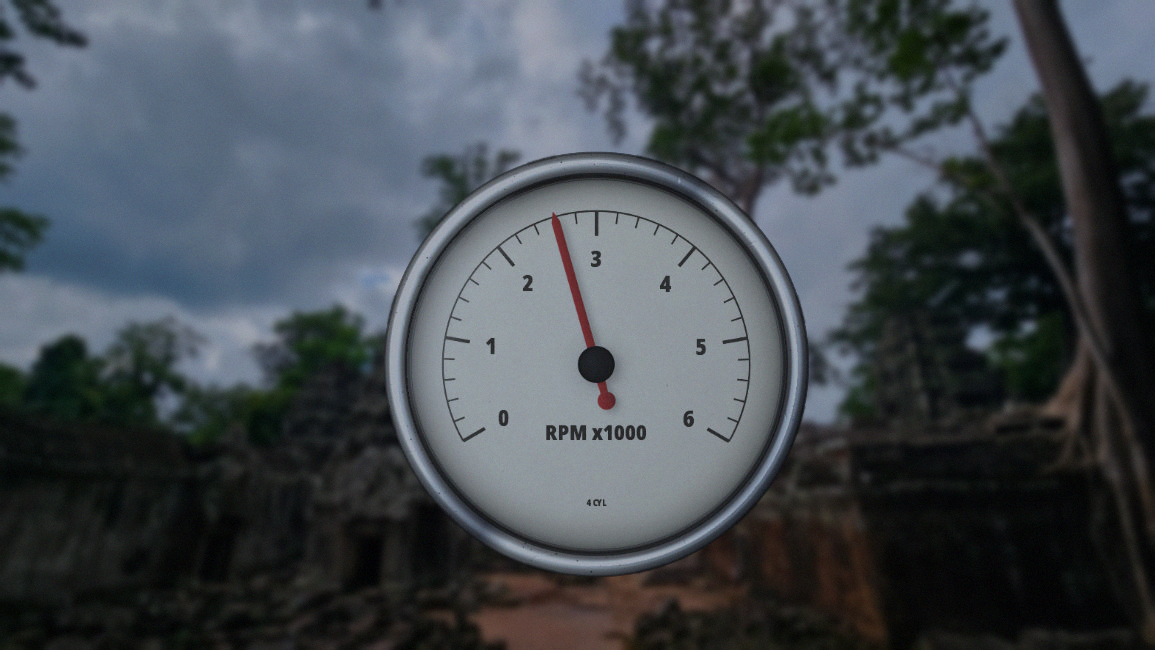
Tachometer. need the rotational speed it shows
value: 2600 rpm
